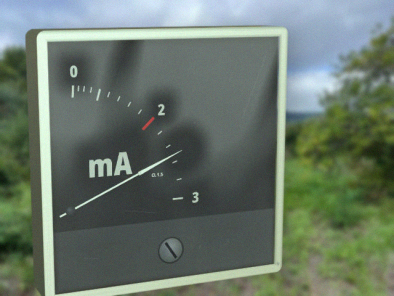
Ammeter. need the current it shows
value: 2.5 mA
